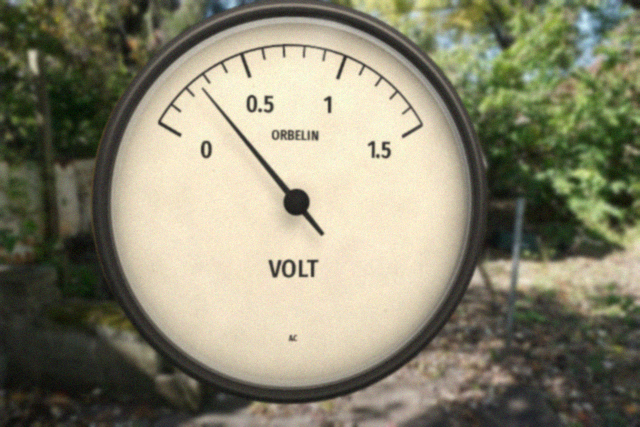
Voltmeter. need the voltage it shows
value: 0.25 V
